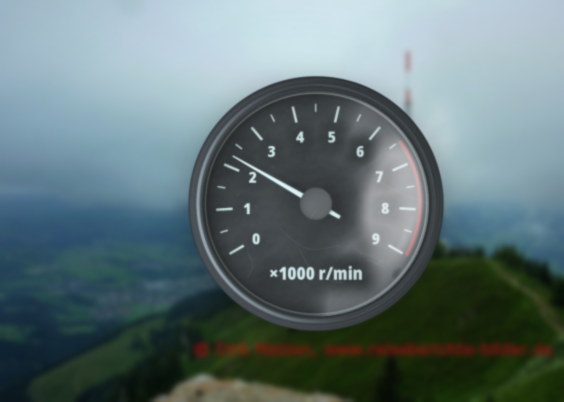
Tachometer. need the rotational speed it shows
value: 2250 rpm
